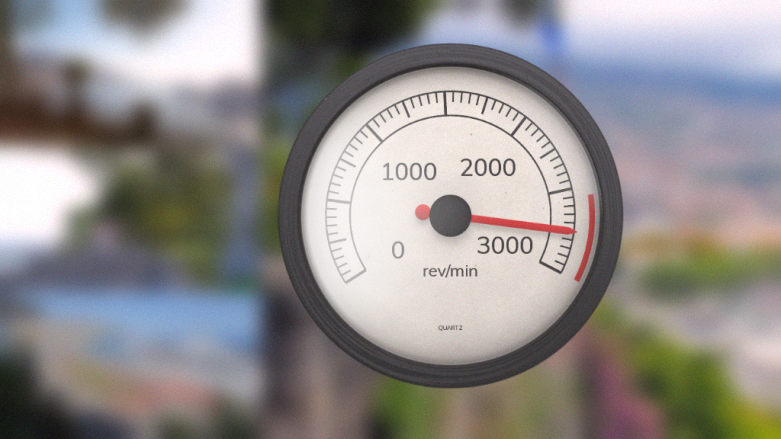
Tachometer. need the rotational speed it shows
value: 2750 rpm
